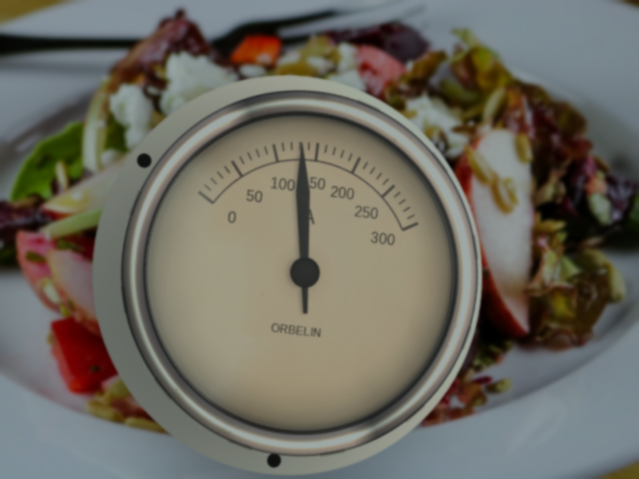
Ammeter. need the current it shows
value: 130 A
